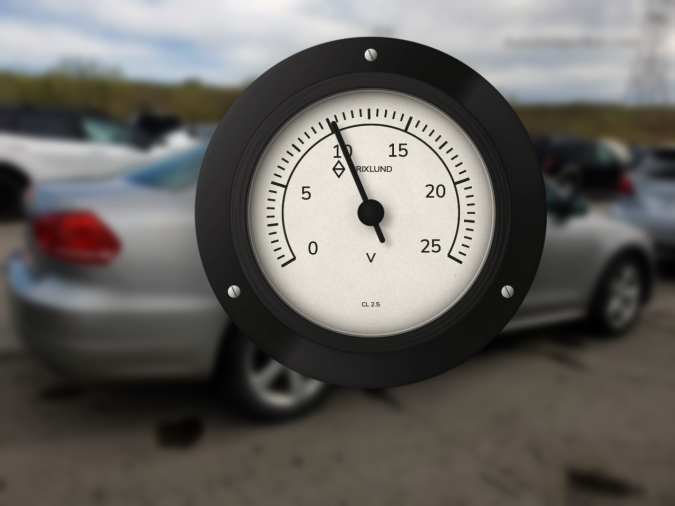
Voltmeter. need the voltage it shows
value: 10.25 V
